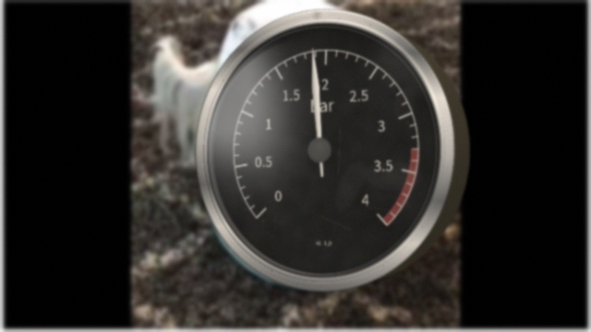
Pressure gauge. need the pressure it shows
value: 1.9 bar
